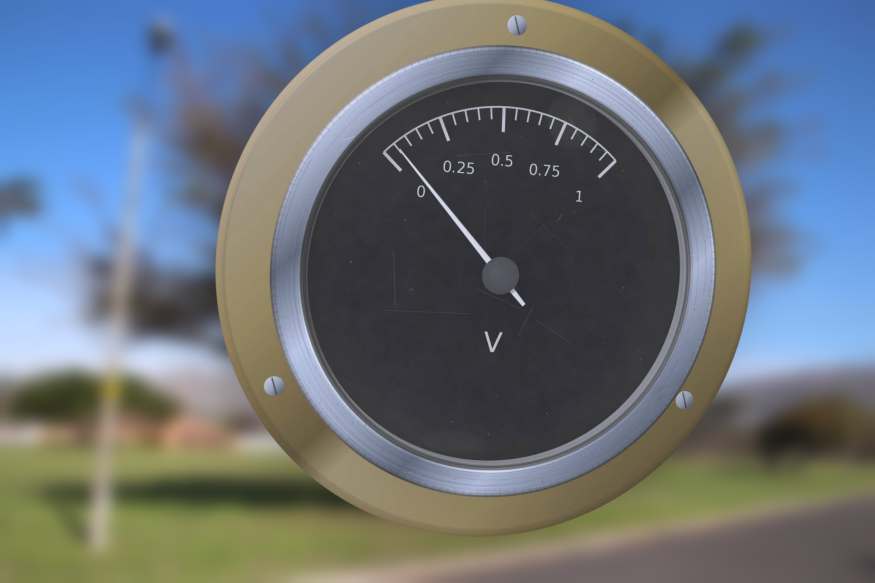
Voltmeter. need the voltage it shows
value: 0.05 V
